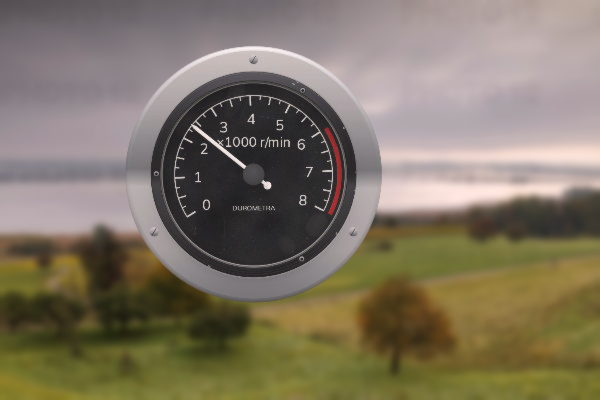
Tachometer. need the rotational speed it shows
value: 2375 rpm
